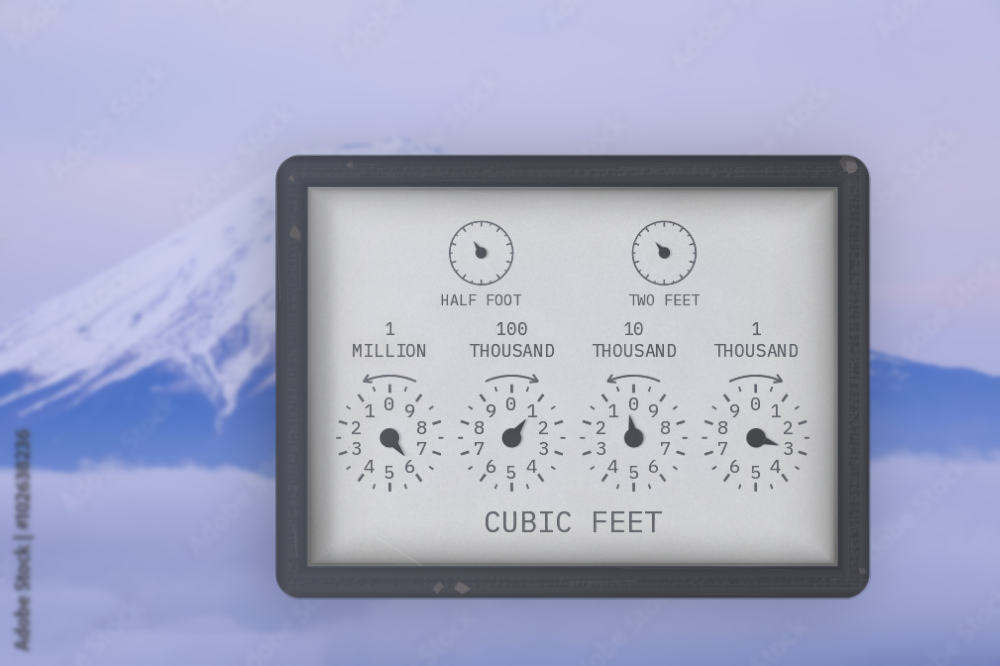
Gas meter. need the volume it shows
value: 610300 ft³
